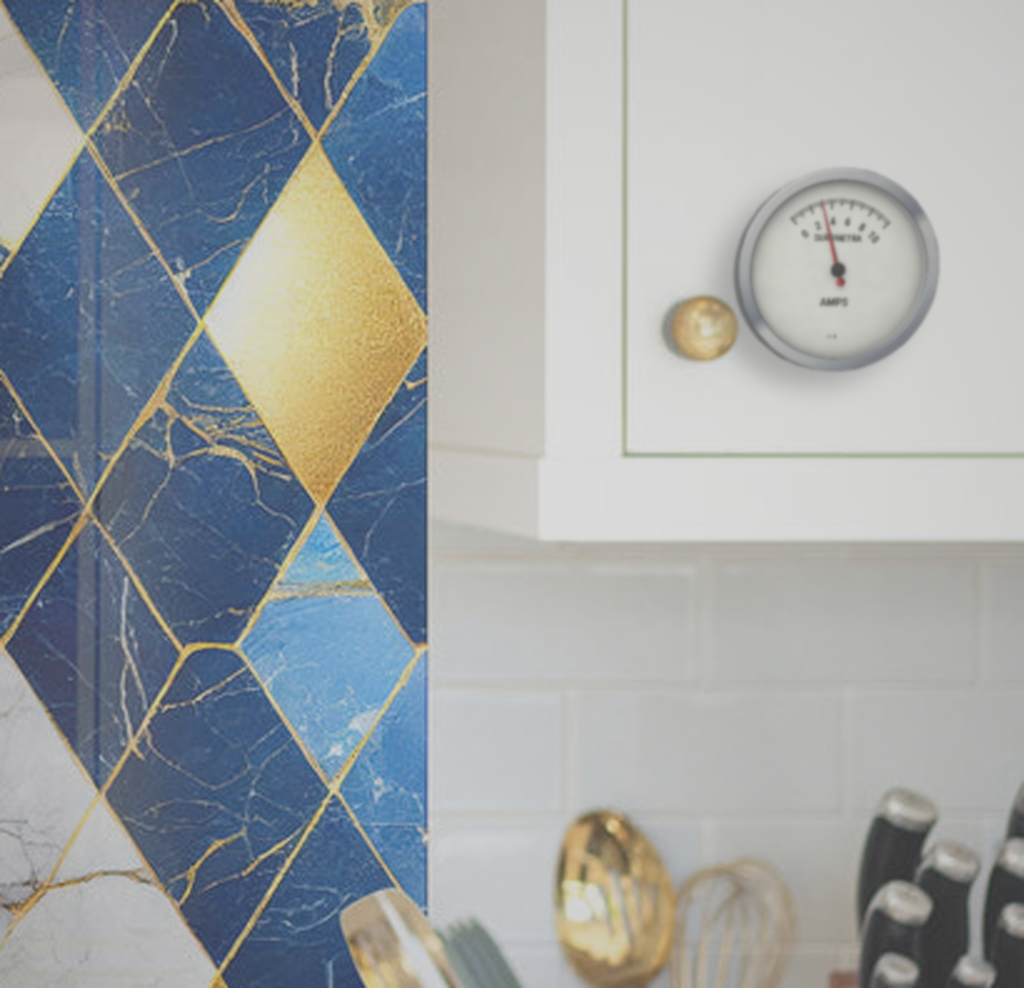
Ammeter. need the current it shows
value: 3 A
